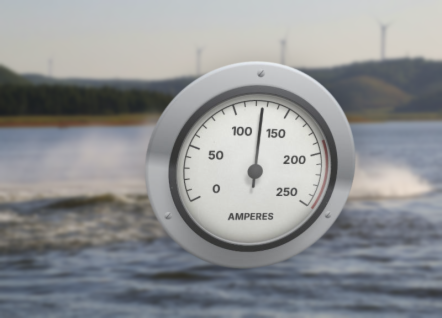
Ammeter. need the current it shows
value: 125 A
